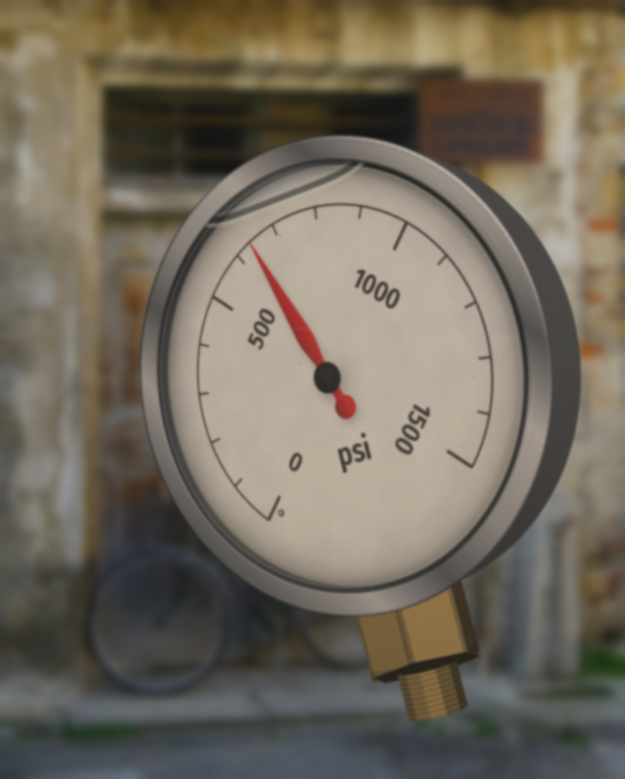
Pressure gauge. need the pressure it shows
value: 650 psi
